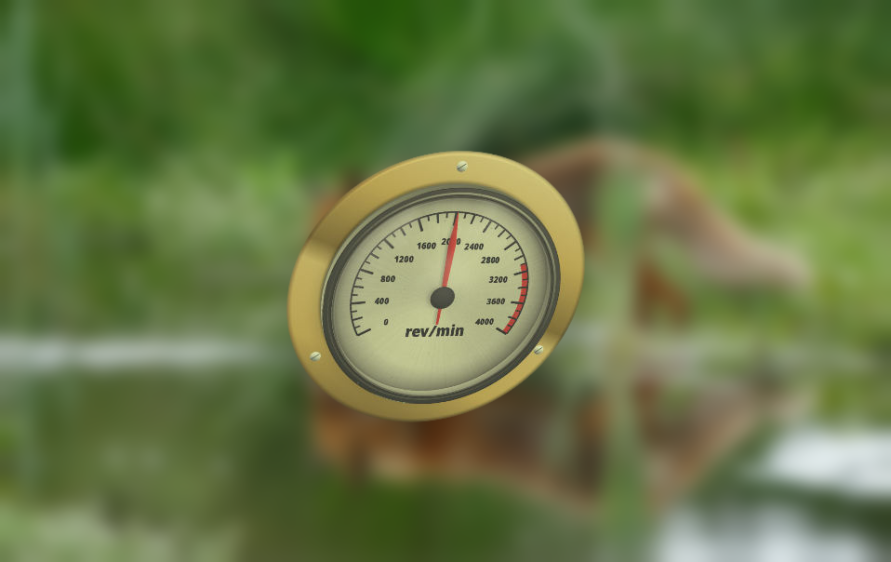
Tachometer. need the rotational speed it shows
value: 2000 rpm
